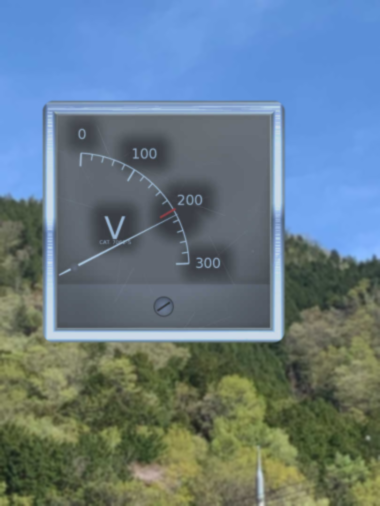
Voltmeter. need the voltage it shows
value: 210 V
